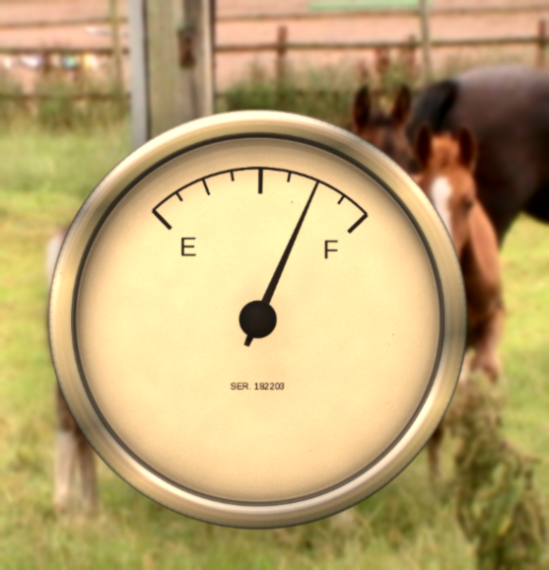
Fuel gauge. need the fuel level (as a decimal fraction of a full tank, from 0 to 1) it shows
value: 0.75
